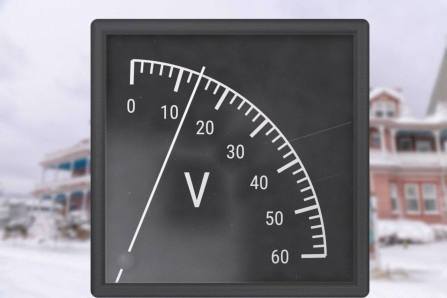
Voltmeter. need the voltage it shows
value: 14 V
